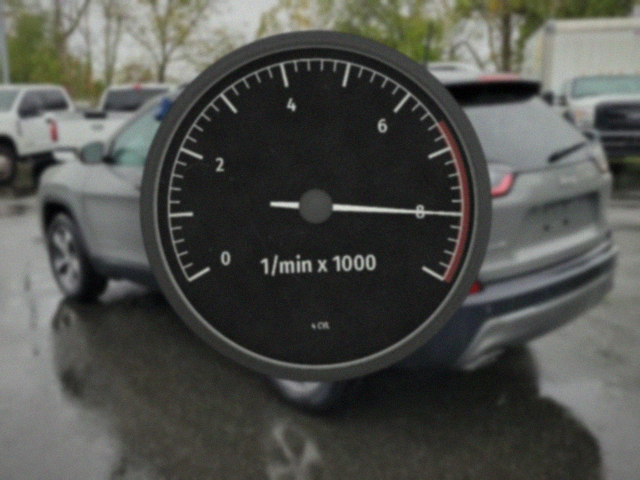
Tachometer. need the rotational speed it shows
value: 8000 rpm
